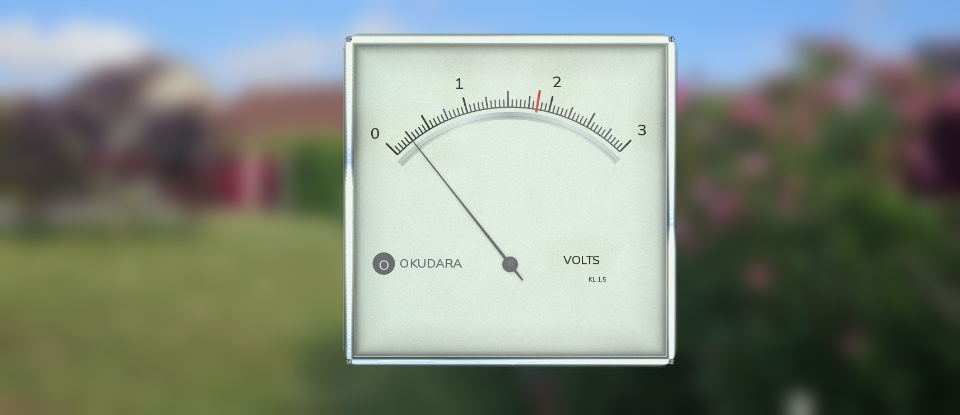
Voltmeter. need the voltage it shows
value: 0.25 V
